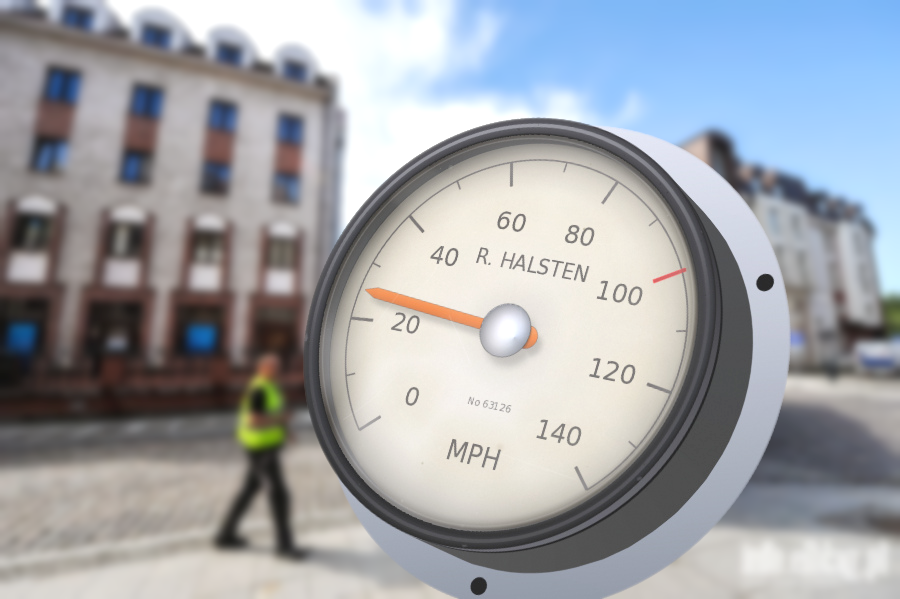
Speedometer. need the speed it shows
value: 25 mph
